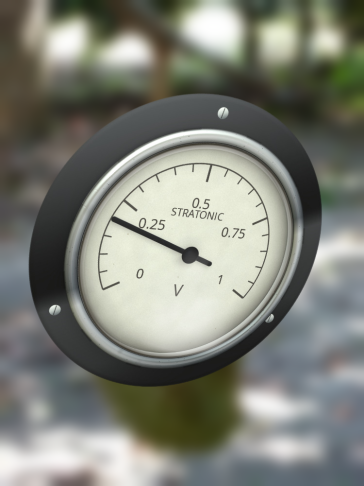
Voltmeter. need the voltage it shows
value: 0.2 V
